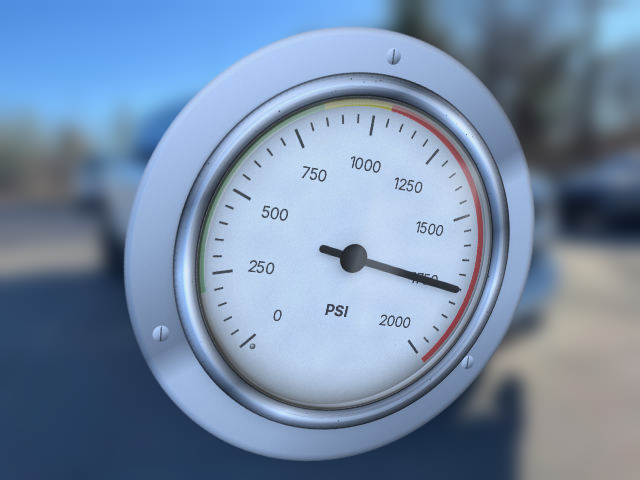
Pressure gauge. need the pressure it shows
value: 1750 psi
